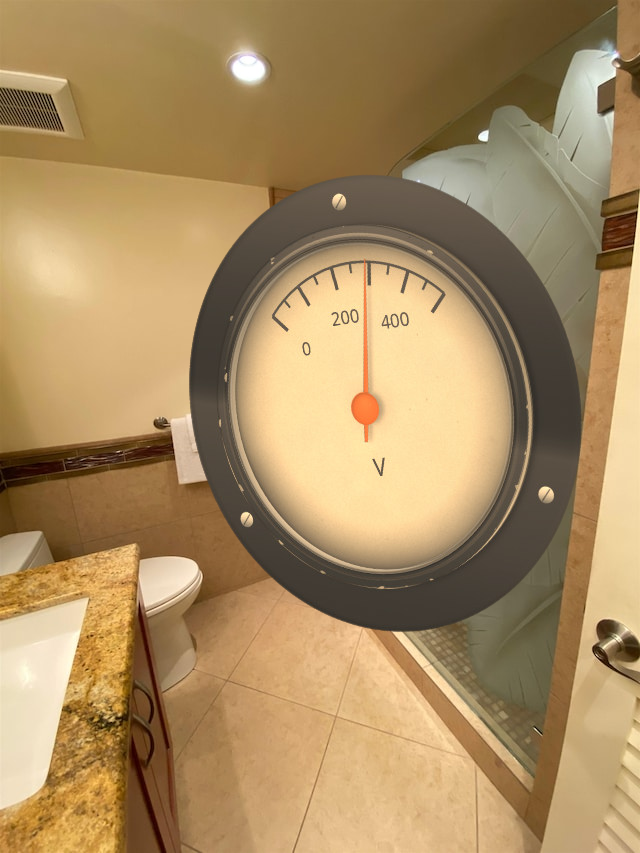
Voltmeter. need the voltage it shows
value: 300 V
